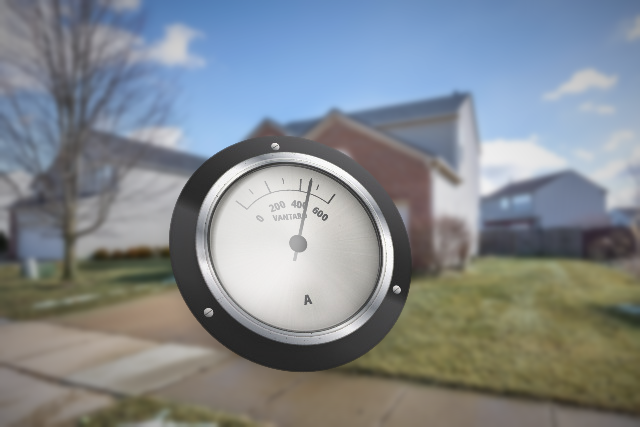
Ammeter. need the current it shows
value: 450 A
